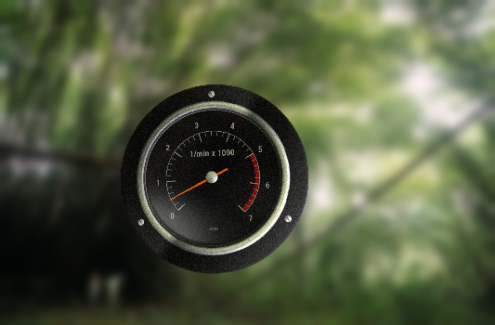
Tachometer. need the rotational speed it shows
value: 400 rpm
